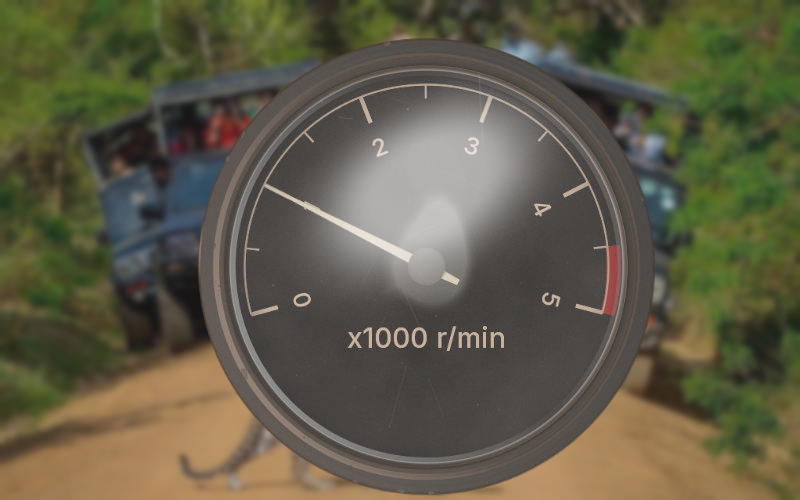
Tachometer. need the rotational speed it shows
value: 1000 rpm
